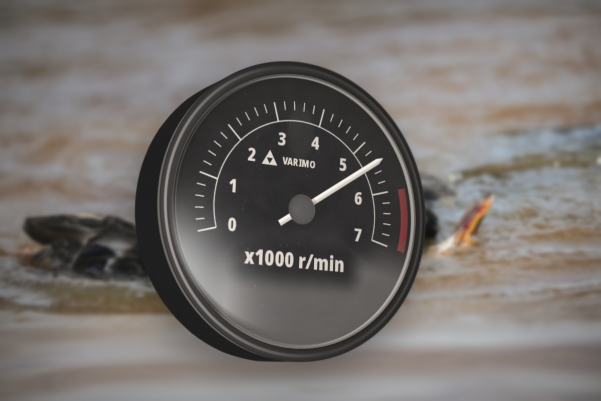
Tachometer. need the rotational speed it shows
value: 5400 rpm
